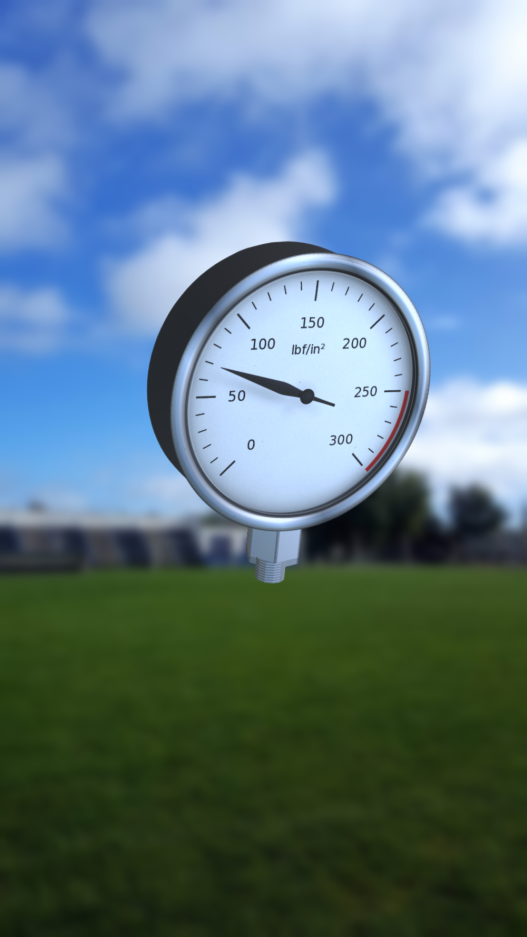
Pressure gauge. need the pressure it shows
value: 70 psi
